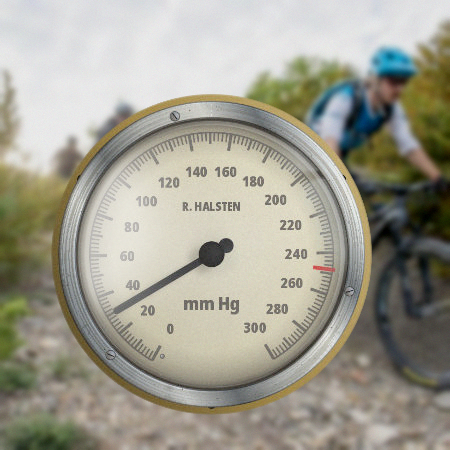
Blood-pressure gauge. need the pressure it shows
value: 30 mmHg
